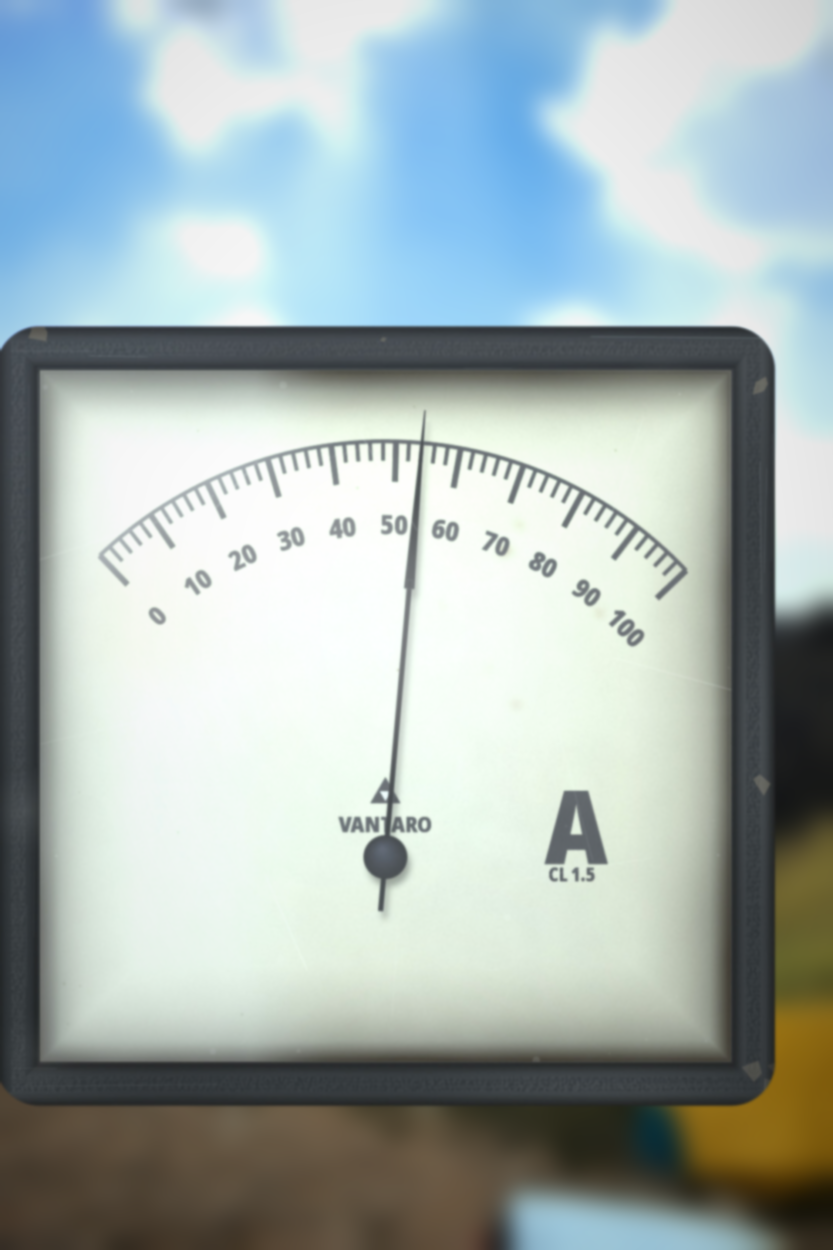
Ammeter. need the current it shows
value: 54 A
